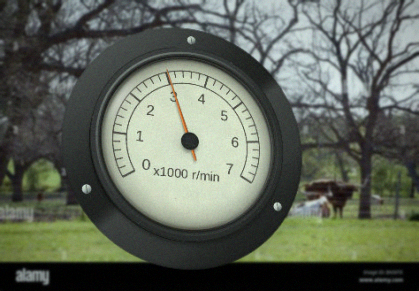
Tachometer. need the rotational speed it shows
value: 3000 rpm
